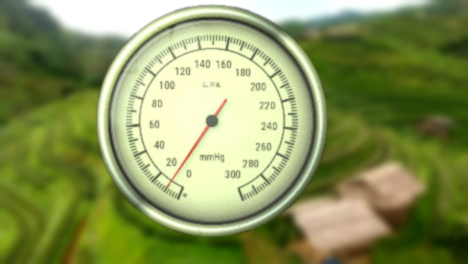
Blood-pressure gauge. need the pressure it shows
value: 10 mmHg
